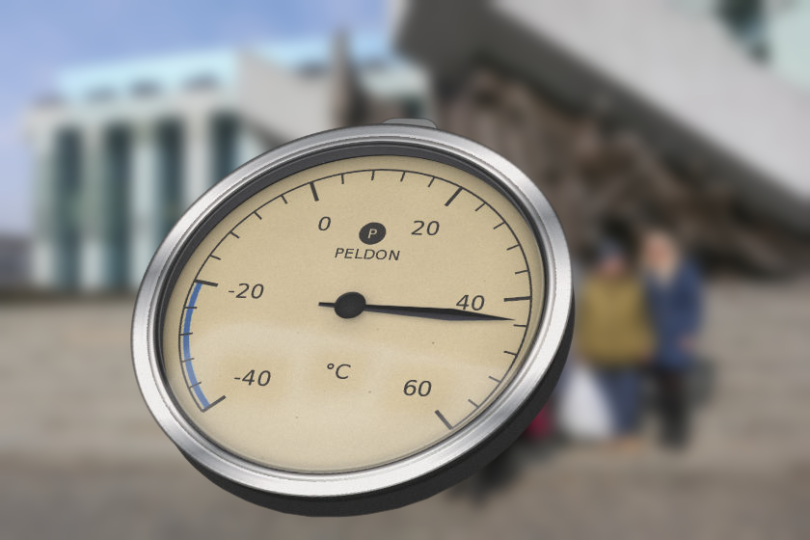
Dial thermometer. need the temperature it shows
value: 44 °C
